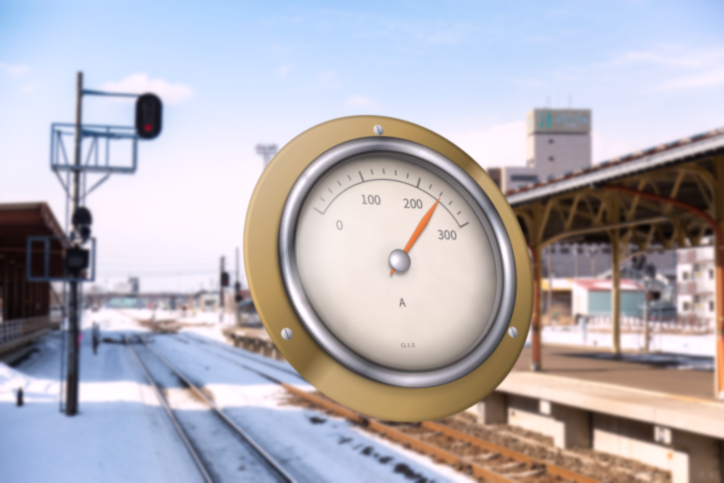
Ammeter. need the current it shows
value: 240 A
